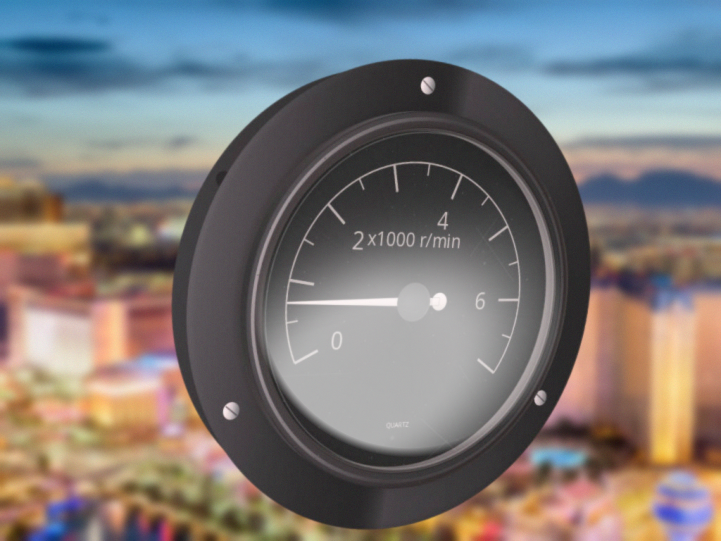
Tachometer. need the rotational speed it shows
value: 750 rpm
